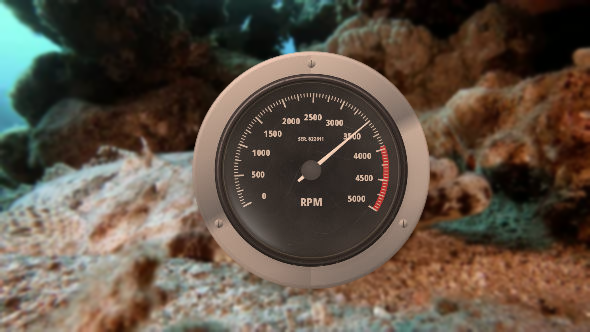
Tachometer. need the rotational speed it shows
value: 3500 rpm
